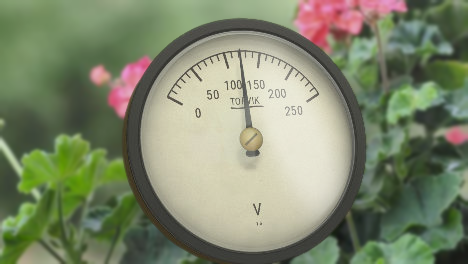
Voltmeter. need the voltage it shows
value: 120 V
